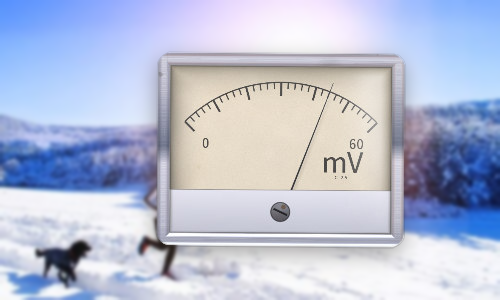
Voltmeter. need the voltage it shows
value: 44 mV
